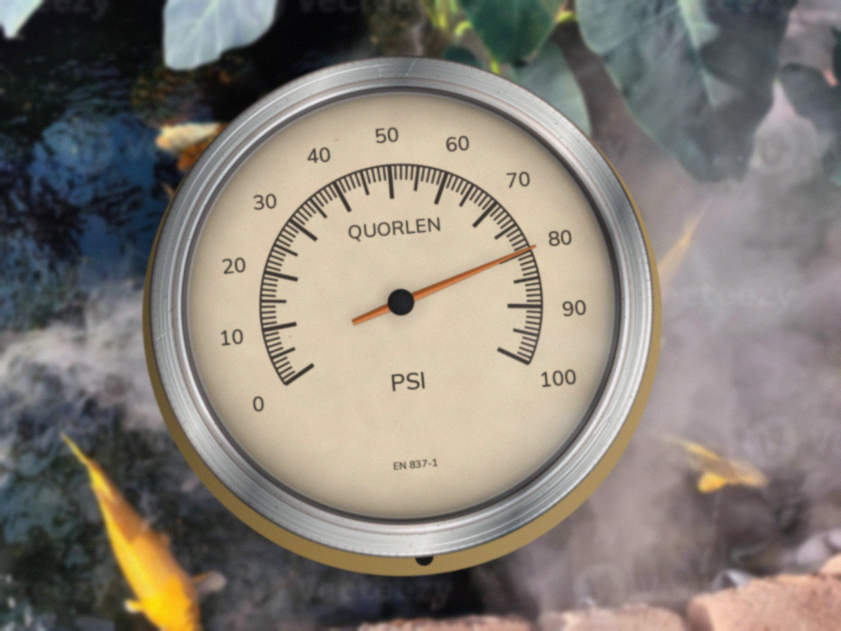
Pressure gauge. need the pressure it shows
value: 80 psi
